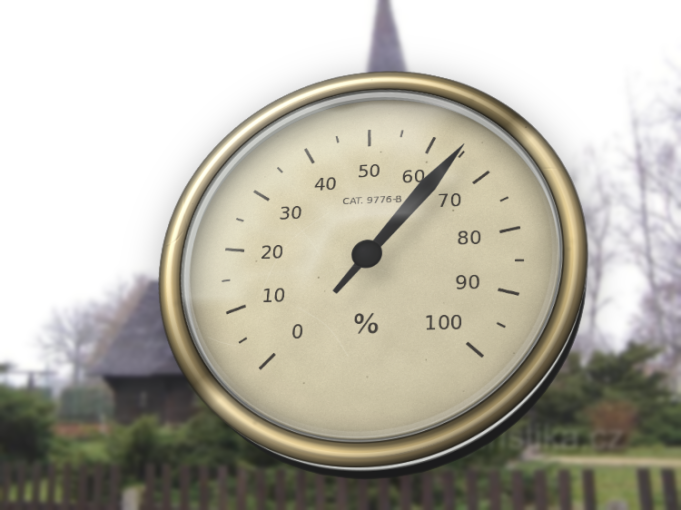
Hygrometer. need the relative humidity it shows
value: 65 %
